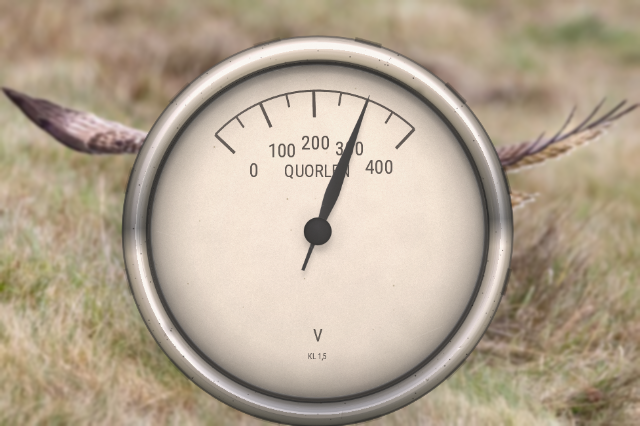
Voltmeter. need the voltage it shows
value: 300 V
